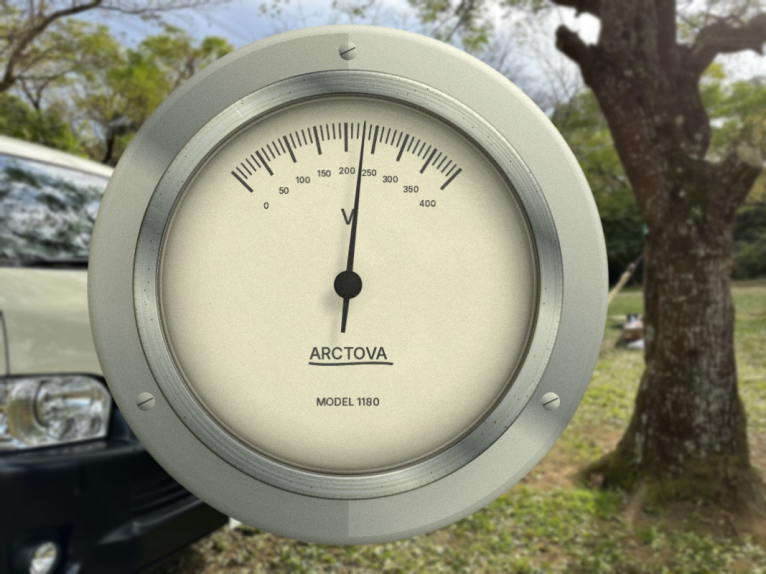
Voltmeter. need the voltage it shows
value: 230 V
